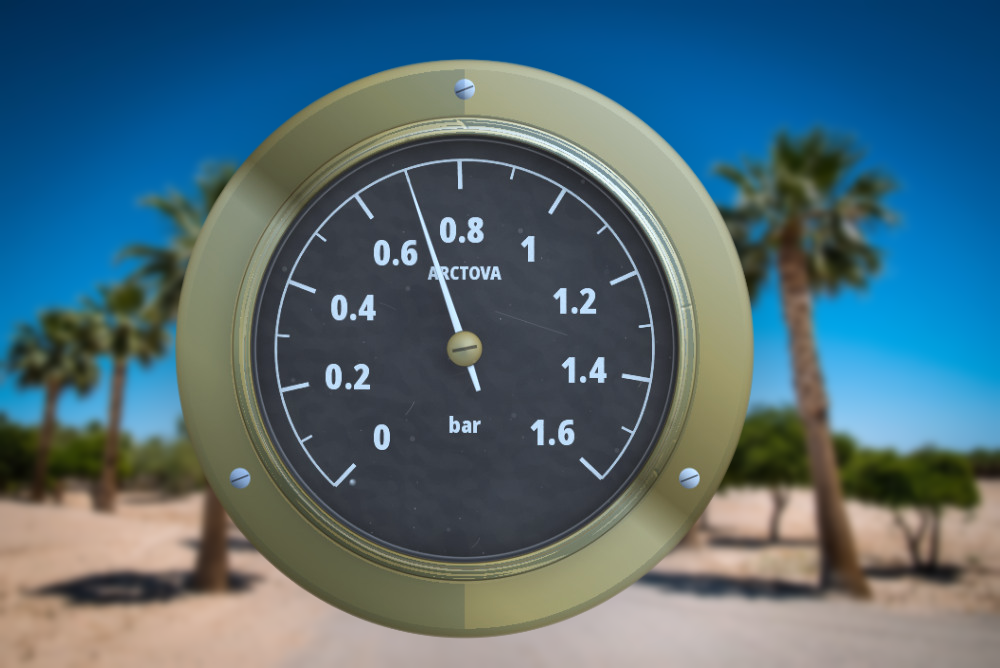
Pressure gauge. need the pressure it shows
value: 0.7 bar
